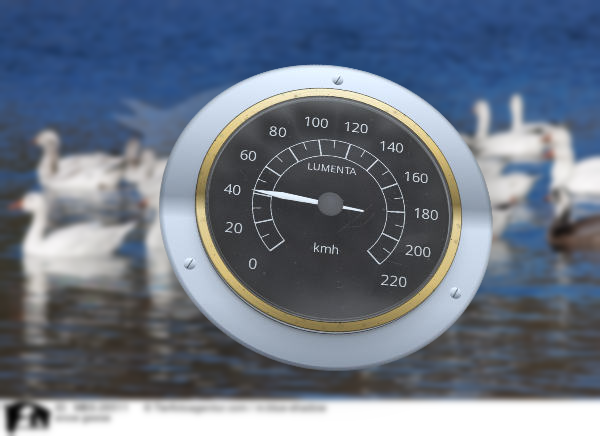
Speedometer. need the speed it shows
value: 40 km/h
